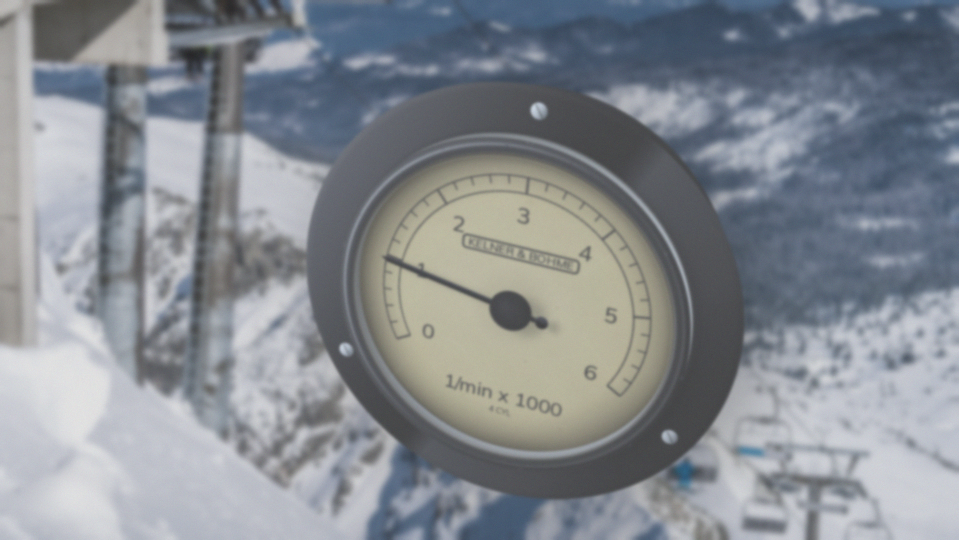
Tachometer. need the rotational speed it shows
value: 1000 rpm
